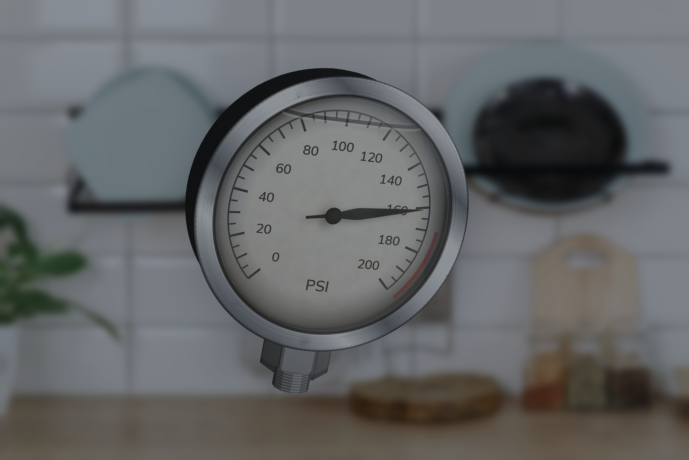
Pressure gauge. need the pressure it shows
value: 160 psi
